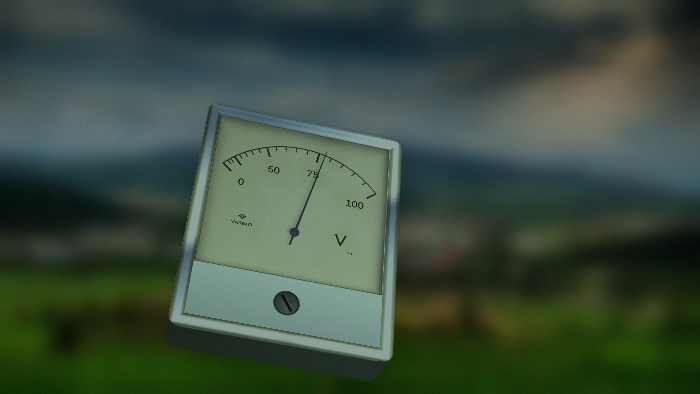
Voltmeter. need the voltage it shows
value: 77.5 V
